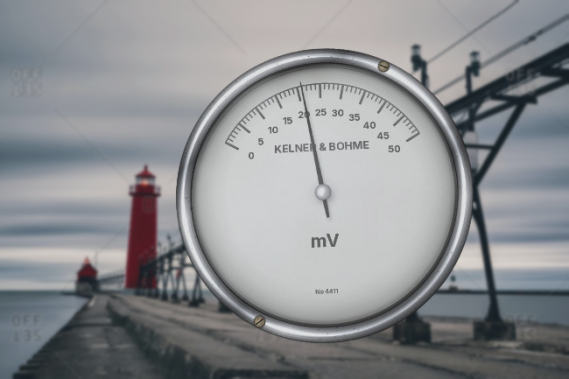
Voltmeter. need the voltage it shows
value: 21 mV
